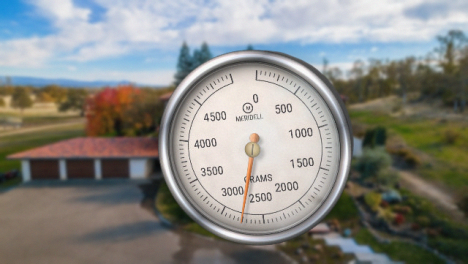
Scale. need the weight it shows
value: 2750 g
